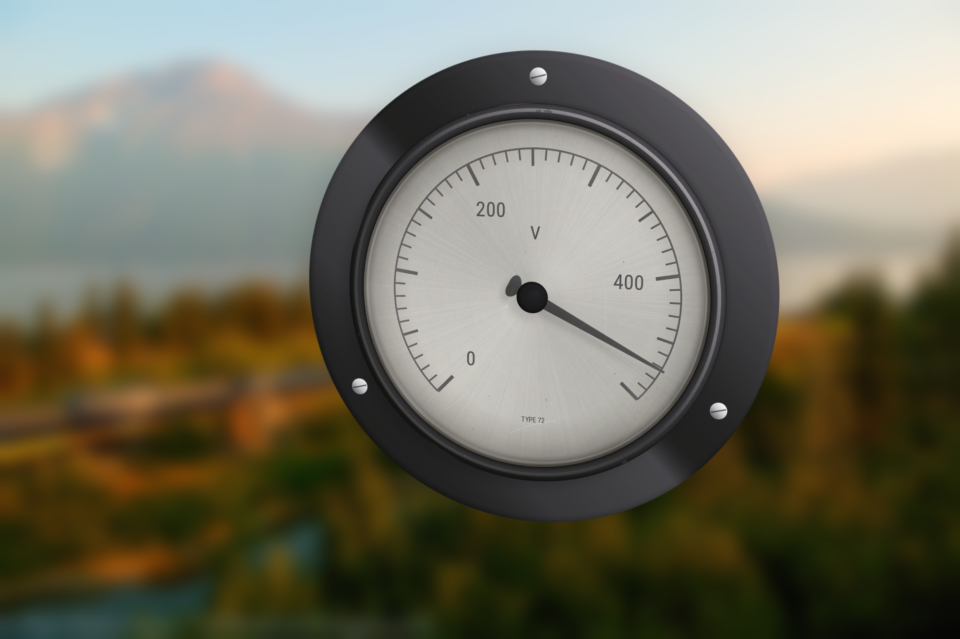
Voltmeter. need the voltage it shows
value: 470 V
